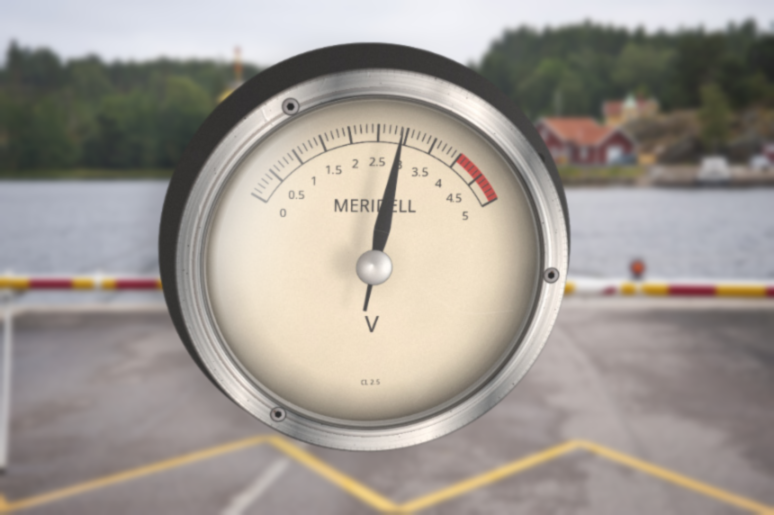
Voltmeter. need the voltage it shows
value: 2.9 V
